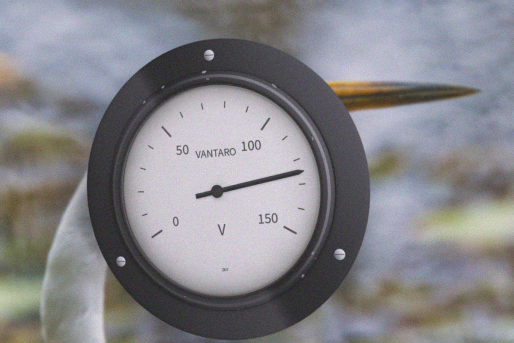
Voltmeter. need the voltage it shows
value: 125 V
